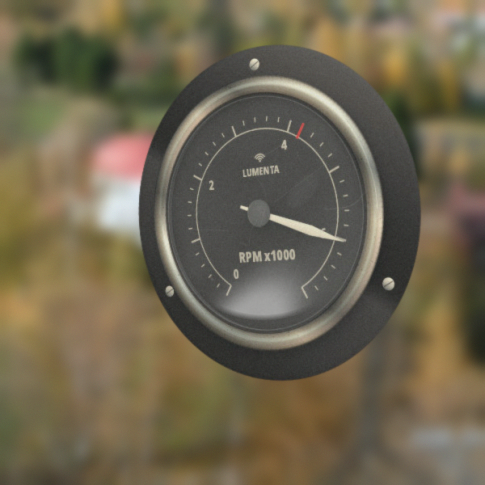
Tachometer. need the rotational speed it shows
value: 6000 rpm
